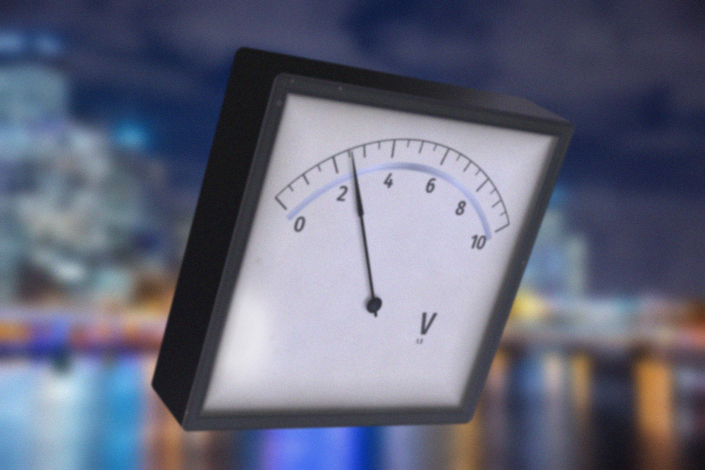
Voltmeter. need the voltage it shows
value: 2.5 V
